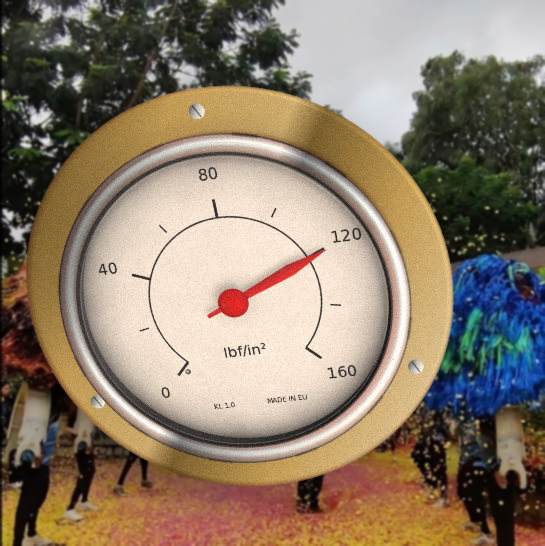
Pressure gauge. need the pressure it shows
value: 120 psi
